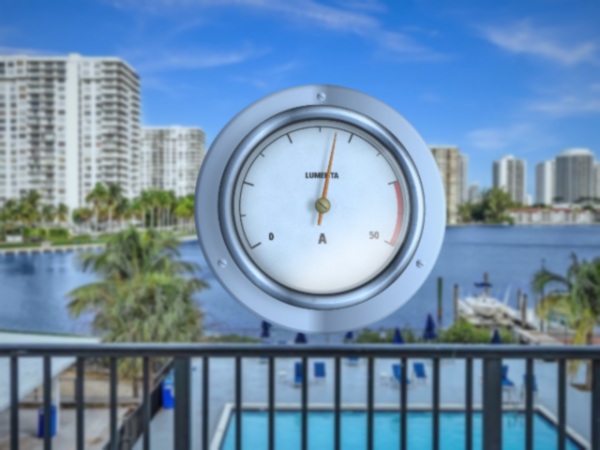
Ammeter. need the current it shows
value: 27.5 A
